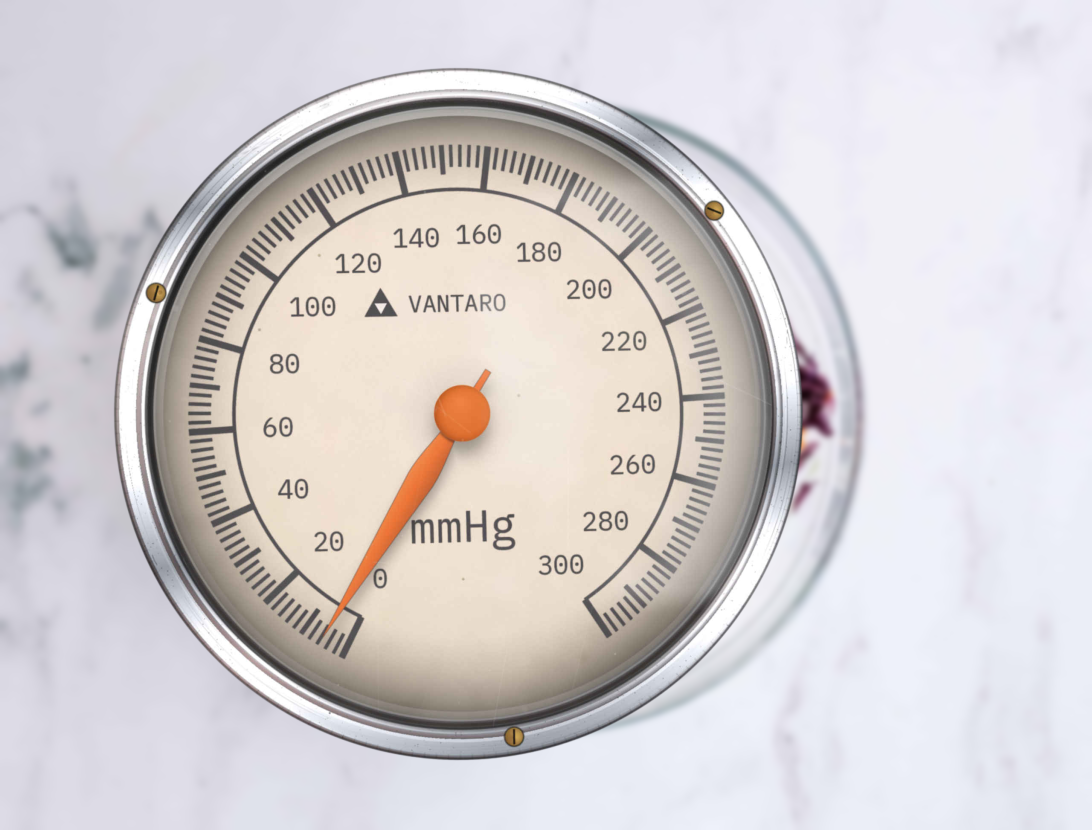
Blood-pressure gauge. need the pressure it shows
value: 6 mmHg
